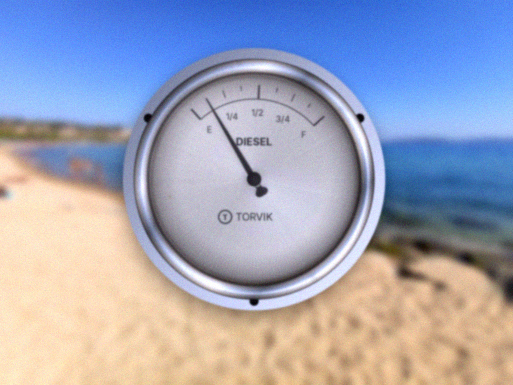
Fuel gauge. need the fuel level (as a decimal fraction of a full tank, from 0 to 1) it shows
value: 0.125
